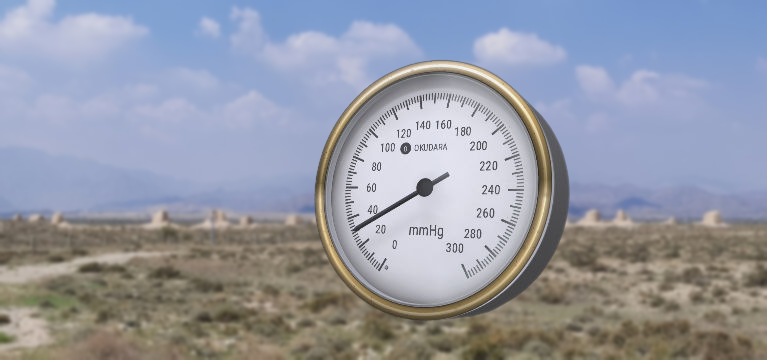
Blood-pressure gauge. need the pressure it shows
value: 30 mmHg
